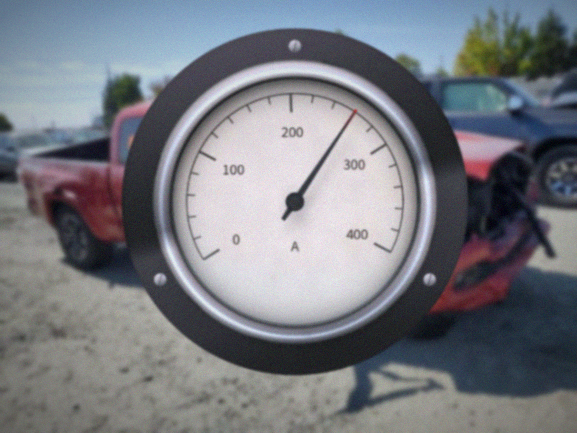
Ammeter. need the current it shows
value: 260 A
